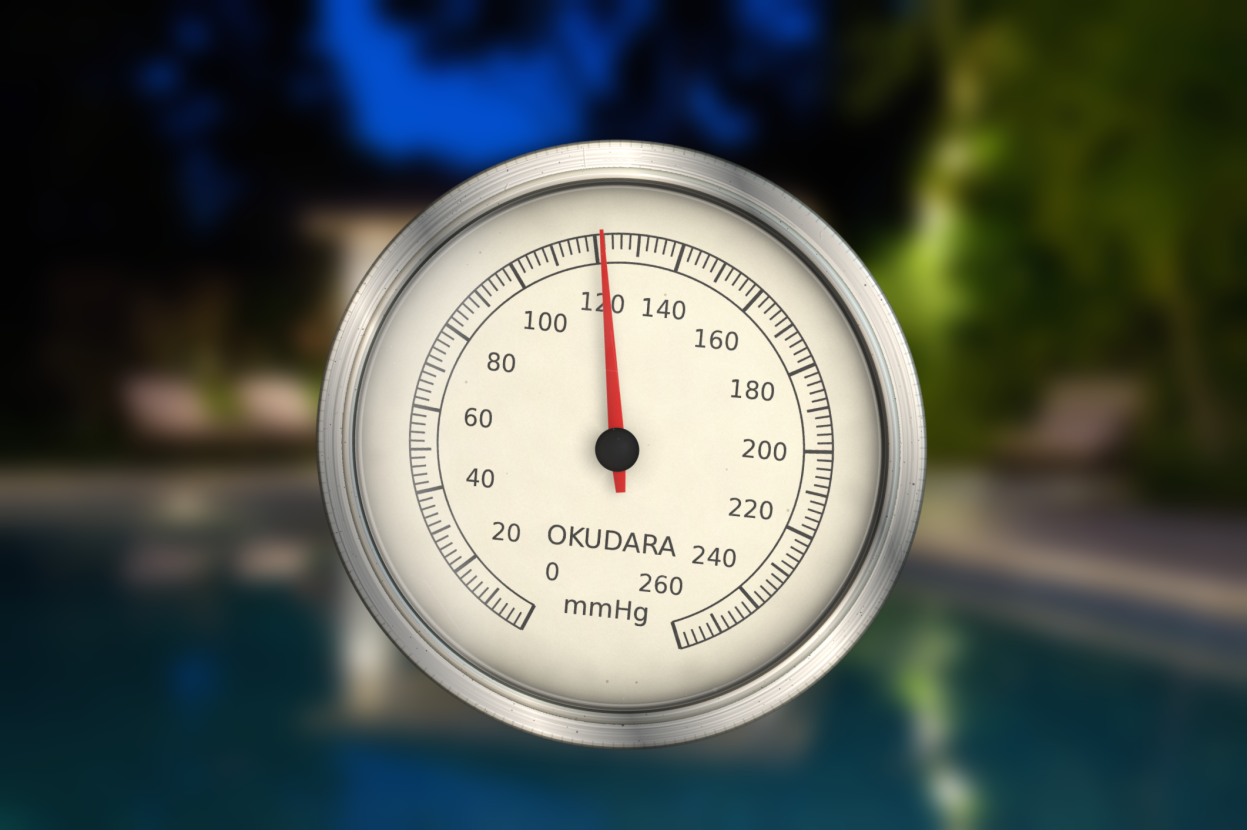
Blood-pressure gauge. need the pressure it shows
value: 122 mmHg
